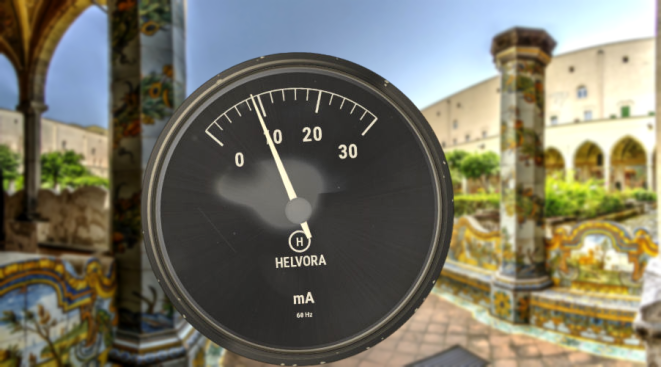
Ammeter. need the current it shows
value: 9 mA
